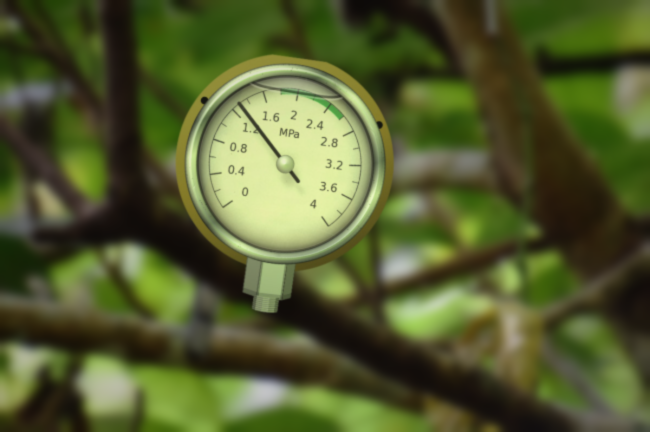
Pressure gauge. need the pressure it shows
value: 1.3 MPa
